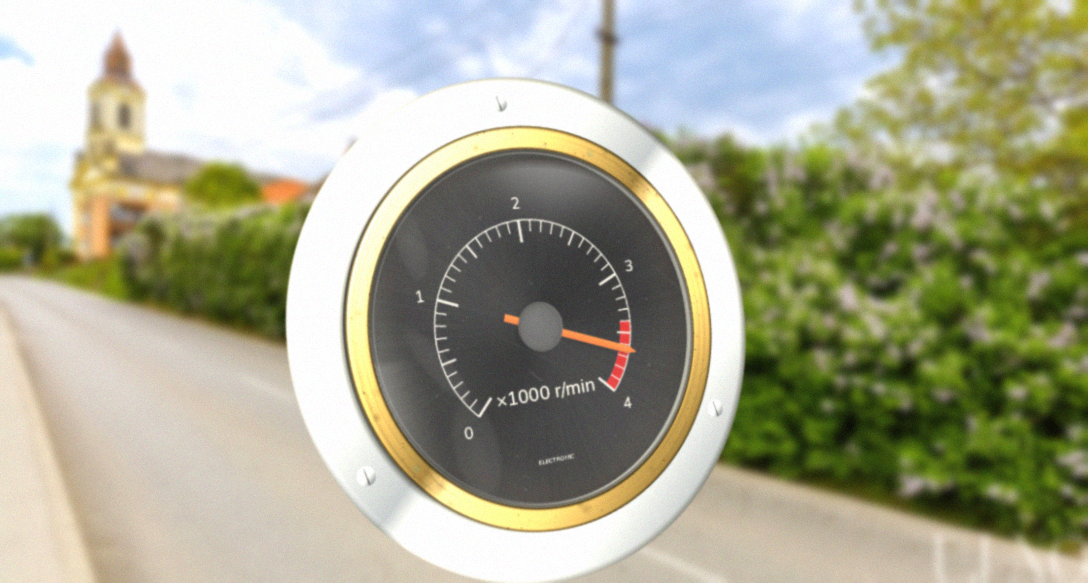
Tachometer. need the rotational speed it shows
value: 3650 rpm
